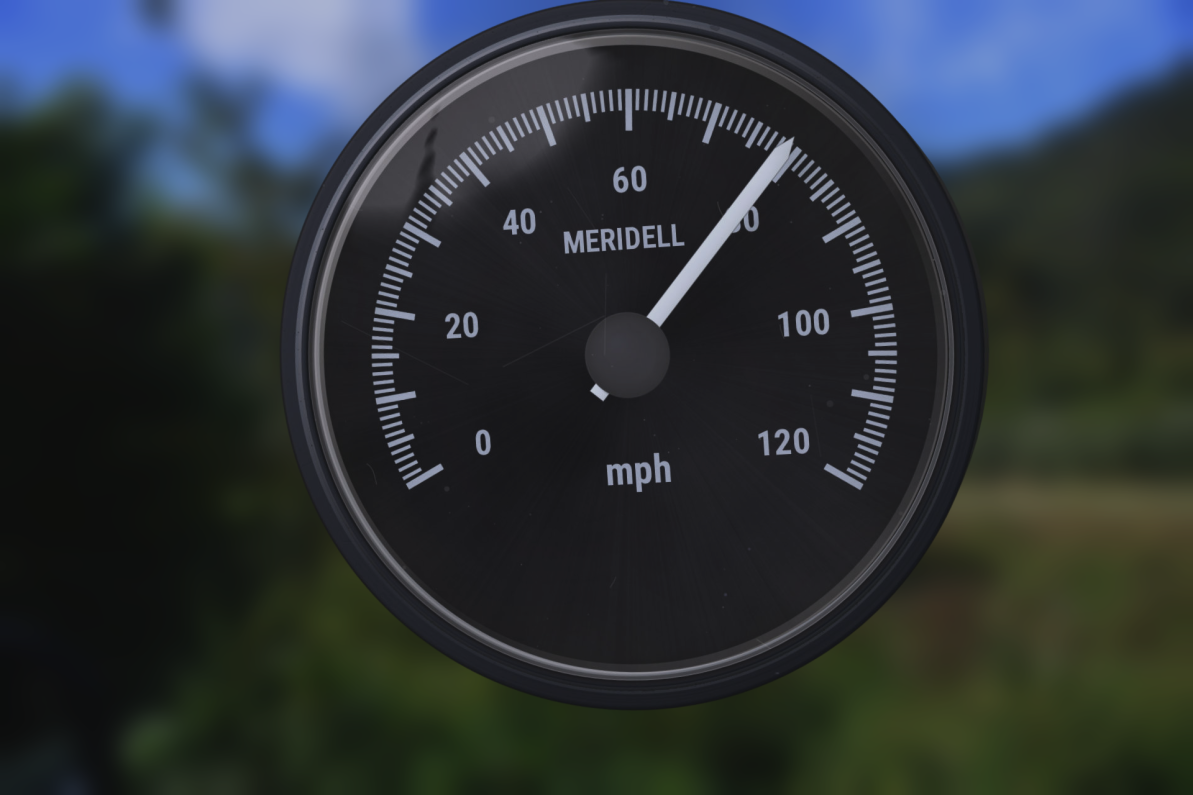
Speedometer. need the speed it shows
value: 79 mph
